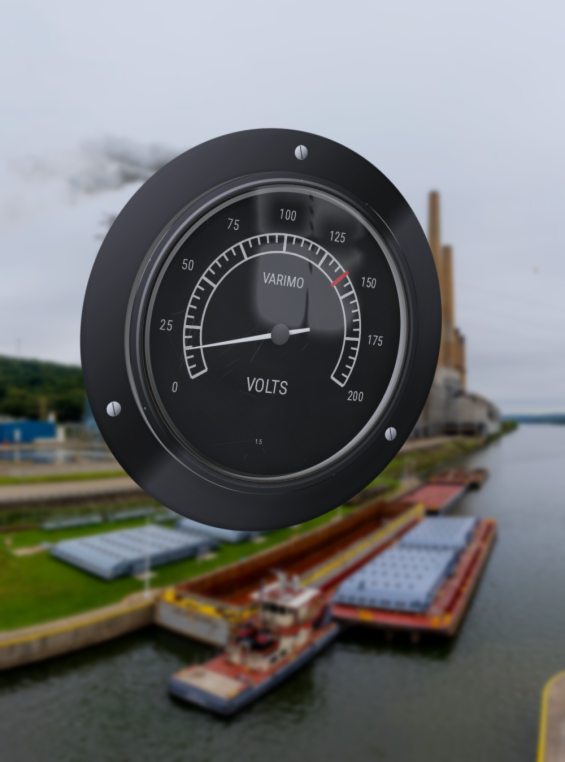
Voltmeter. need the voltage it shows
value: 15 V
